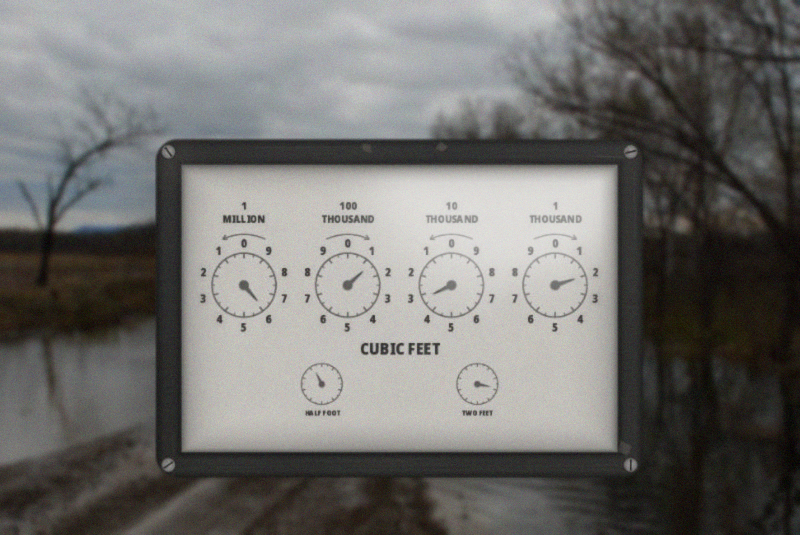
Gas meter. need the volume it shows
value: 613200 ft³
